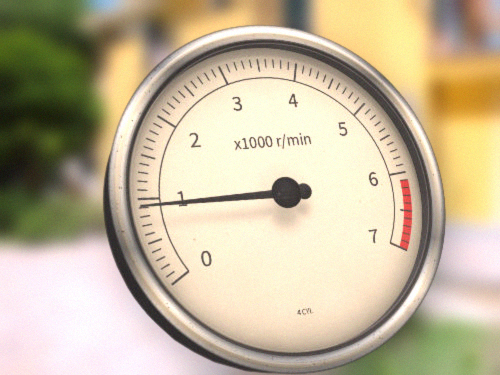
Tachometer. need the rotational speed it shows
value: 900 rpm
